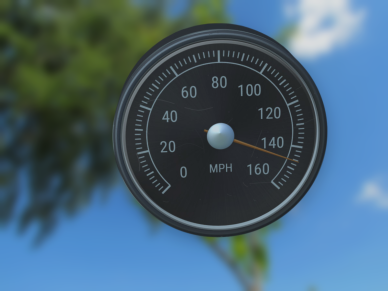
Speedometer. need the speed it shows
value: 146 mph
